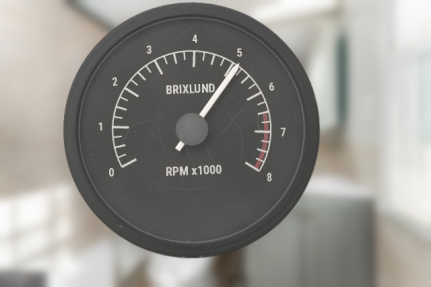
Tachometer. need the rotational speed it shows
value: 5125 rpm
